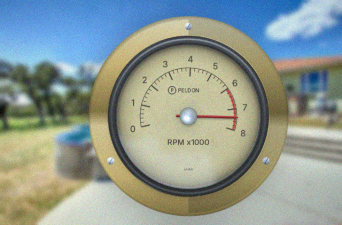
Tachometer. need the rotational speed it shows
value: 7400 rpm
